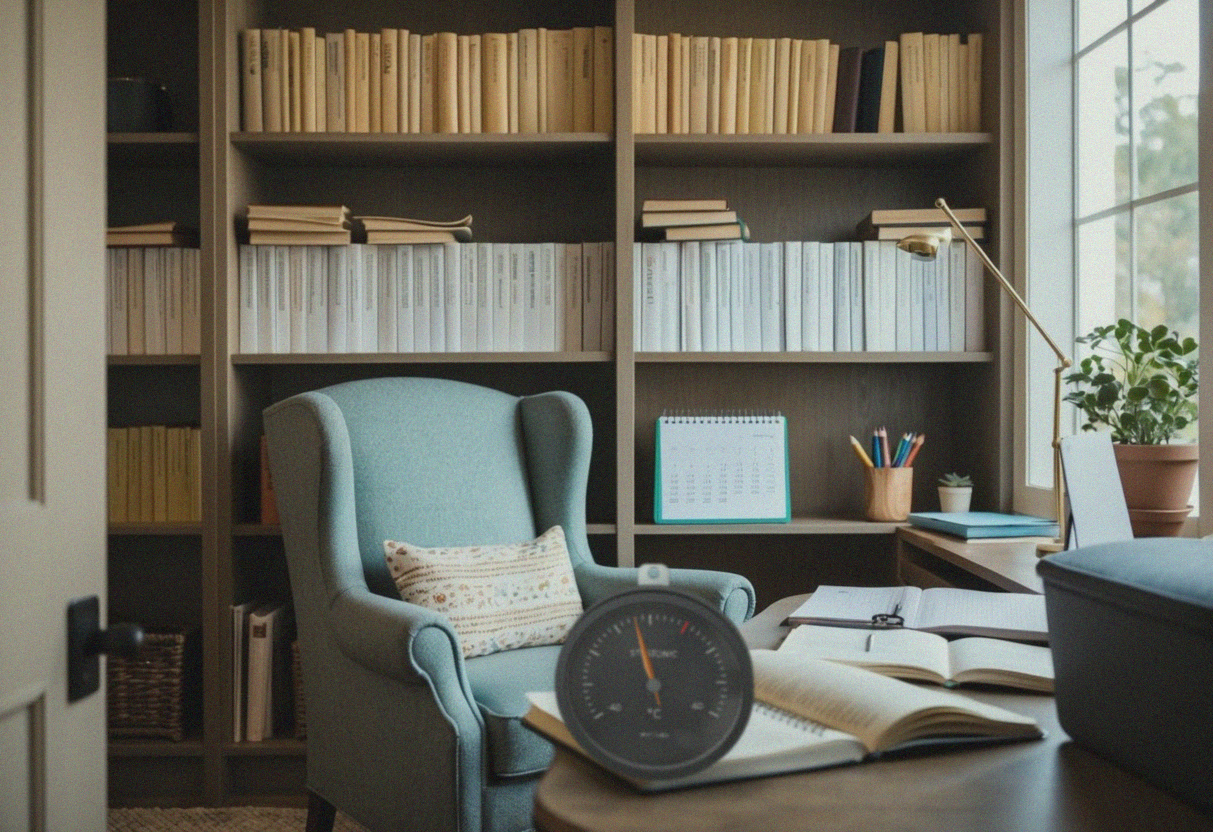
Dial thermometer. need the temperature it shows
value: -4 °C
